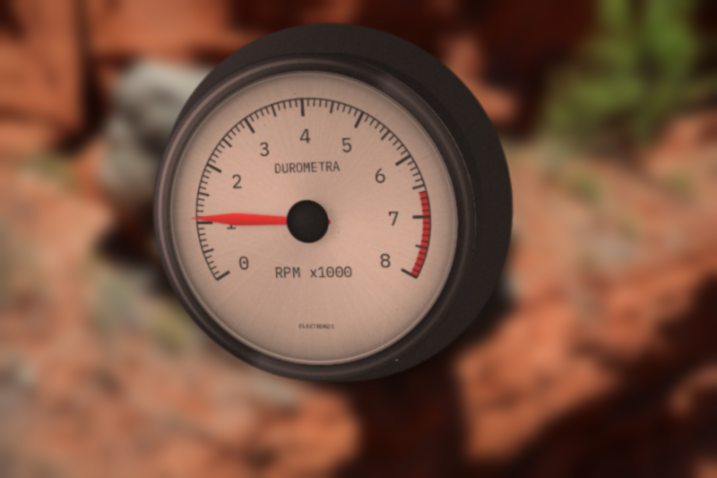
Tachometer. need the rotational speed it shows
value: 1100 rpm
